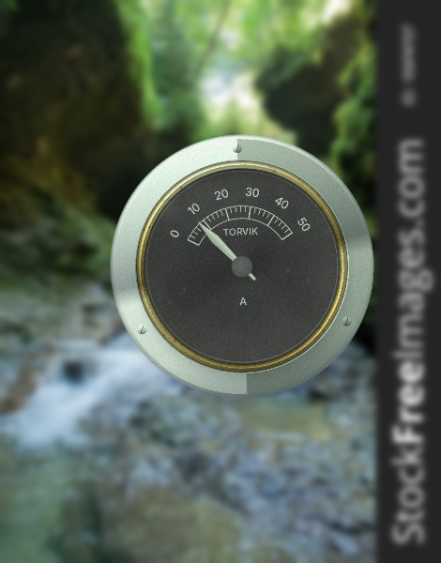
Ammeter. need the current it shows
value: 8 A
